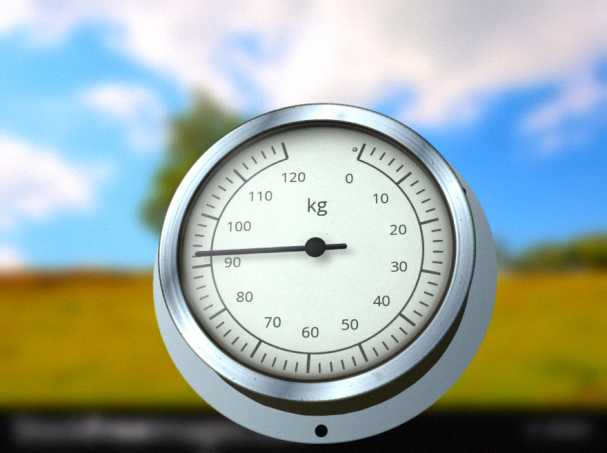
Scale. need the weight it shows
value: 92 kg
